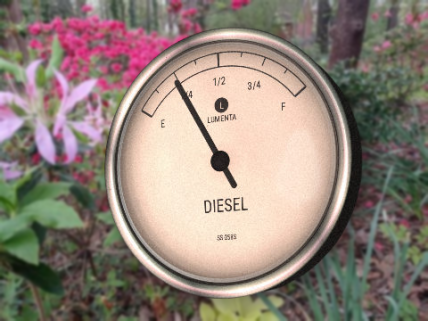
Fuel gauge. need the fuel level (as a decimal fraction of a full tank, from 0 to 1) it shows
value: 0.25
